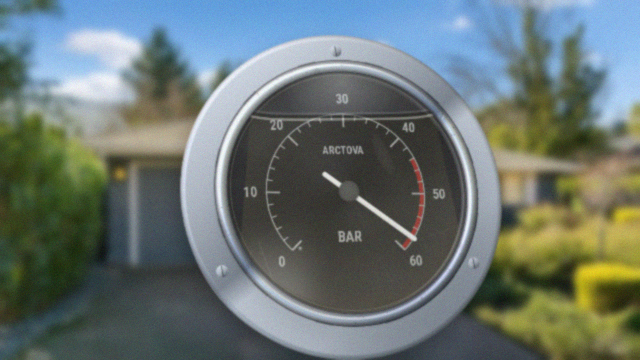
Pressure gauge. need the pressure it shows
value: 58 bar
